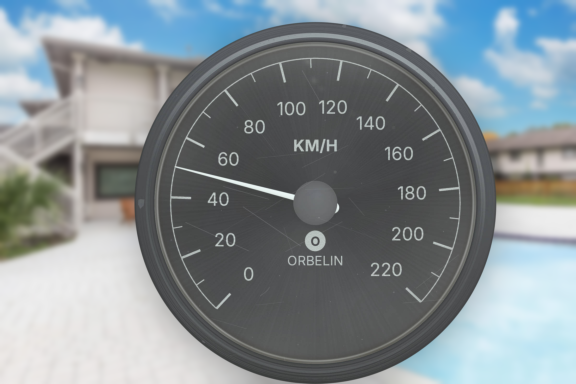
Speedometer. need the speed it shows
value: 50 km/h
